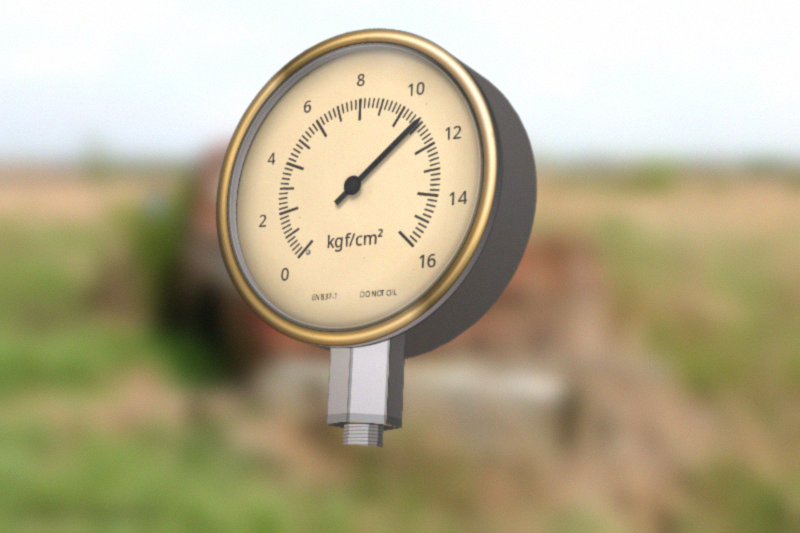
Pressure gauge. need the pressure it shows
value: 11 kg/cm²
